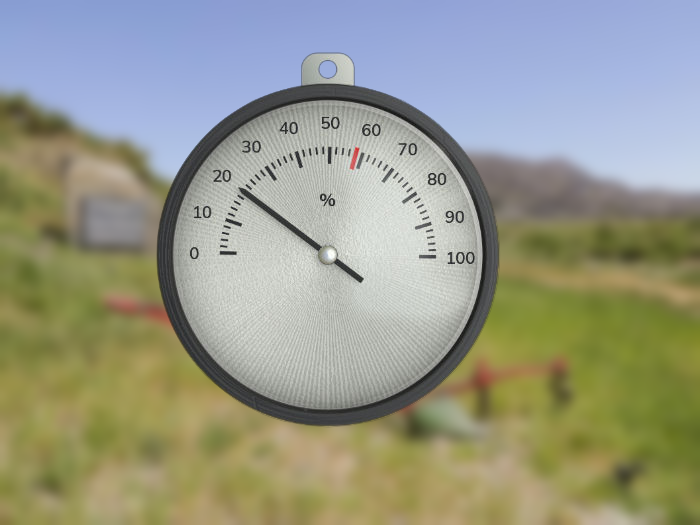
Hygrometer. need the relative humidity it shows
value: 20 %
